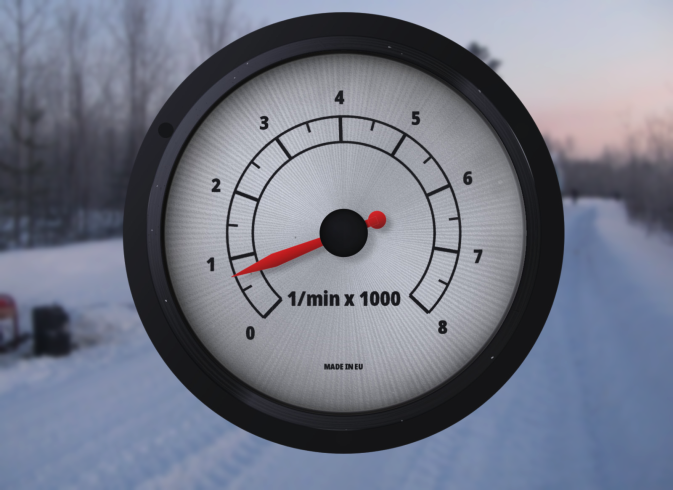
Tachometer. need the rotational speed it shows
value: 750 rpm
